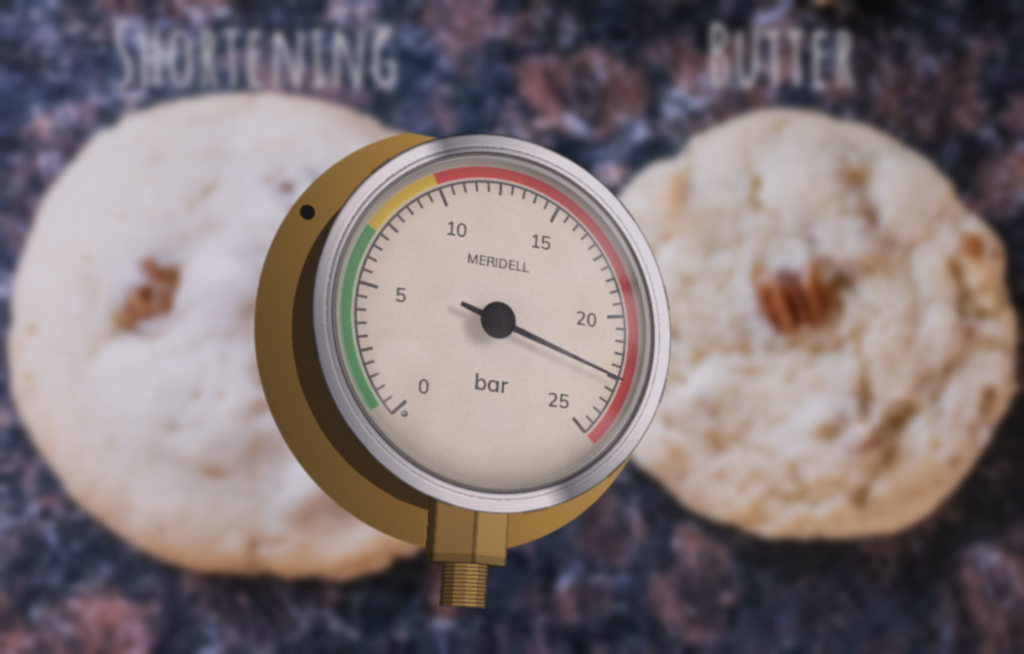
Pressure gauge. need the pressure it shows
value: 22.5 bar
